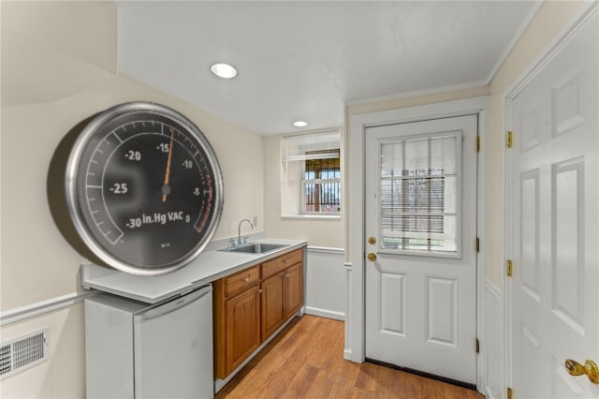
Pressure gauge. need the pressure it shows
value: -14 inHg
